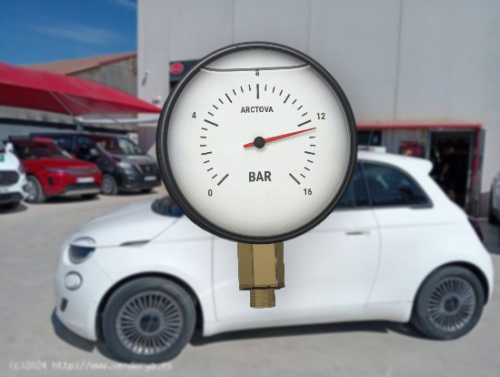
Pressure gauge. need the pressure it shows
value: 12.5 bar
